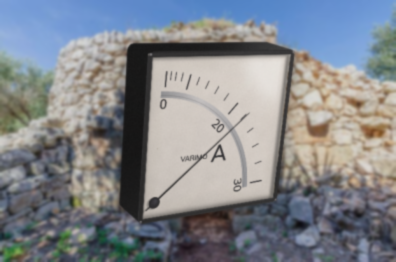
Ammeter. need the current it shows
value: 22 A
